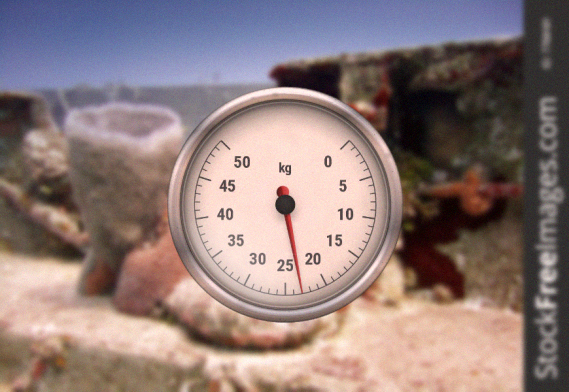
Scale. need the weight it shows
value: 23 kg
